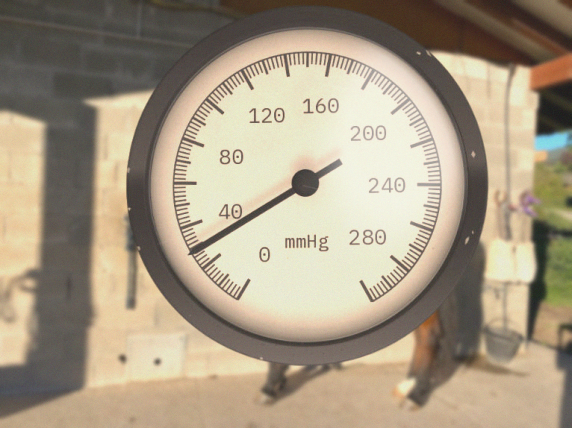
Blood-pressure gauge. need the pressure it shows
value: 28 mmHg
